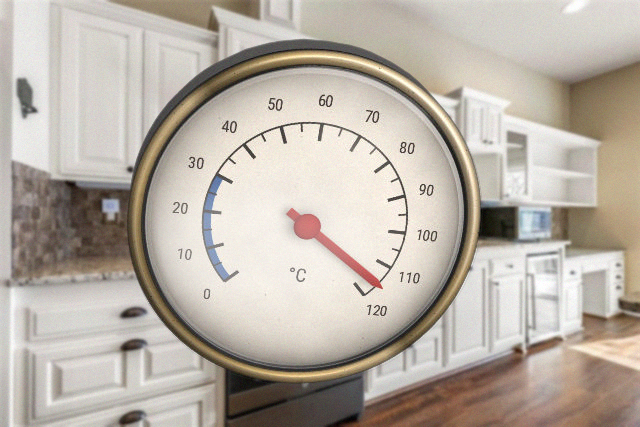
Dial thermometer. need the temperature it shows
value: 115 °C
